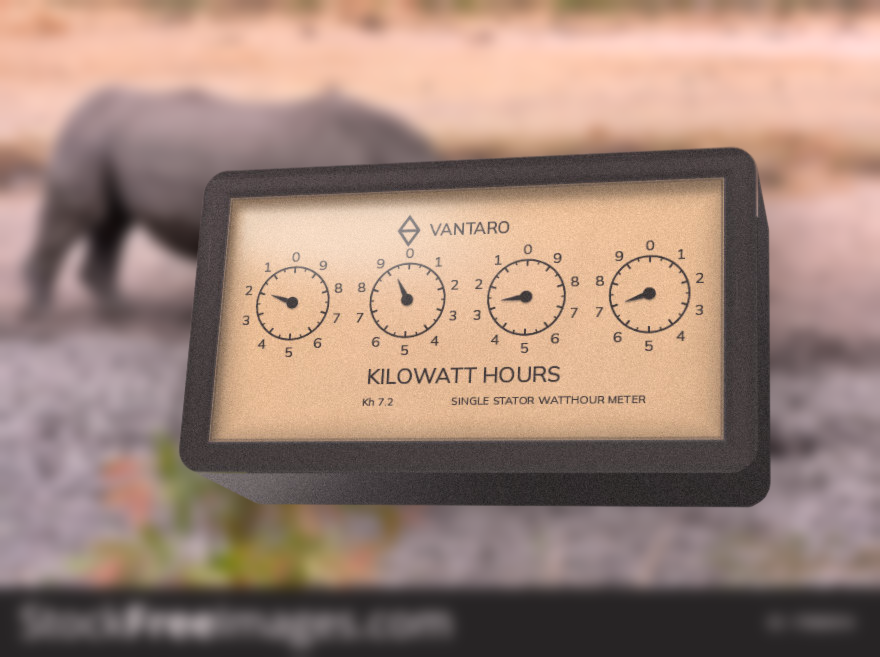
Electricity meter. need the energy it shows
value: 1927 kWh
